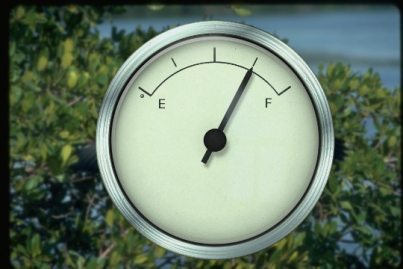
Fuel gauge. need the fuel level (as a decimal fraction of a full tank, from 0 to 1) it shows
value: 0.75
